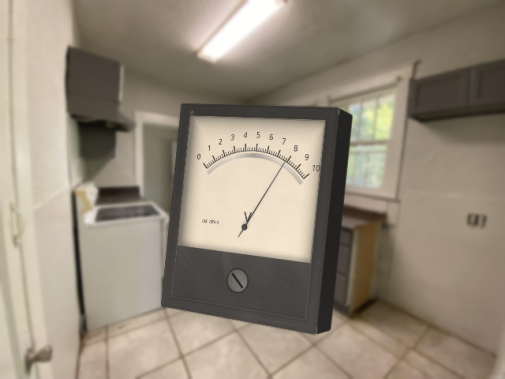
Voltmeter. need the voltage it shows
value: 8 V
